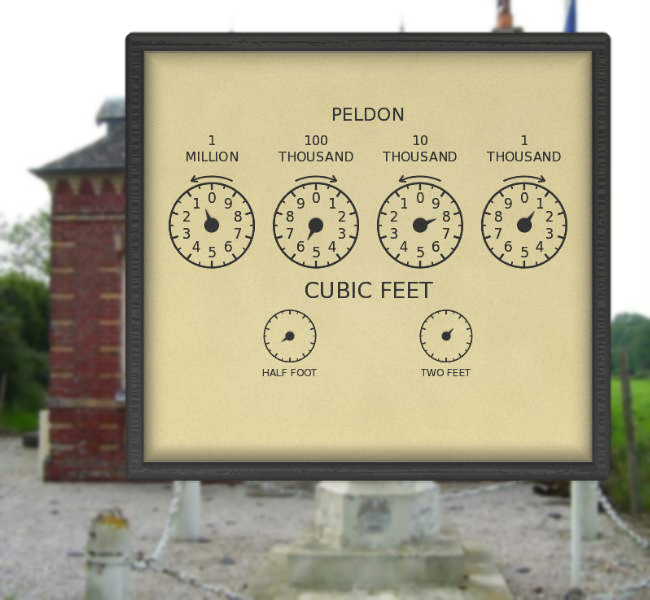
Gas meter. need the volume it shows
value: 58100 ft³
